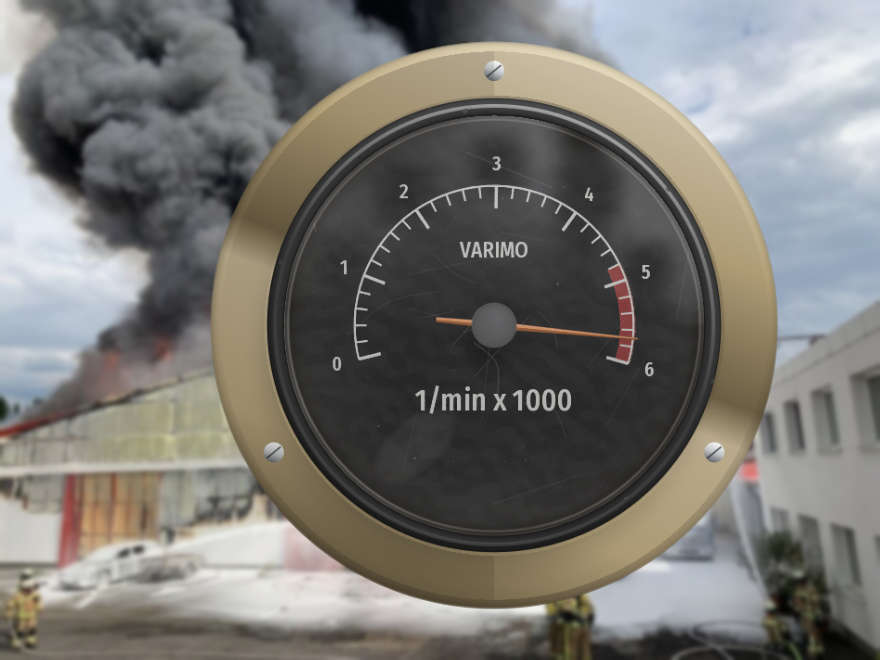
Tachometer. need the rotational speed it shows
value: 5700 rpm
